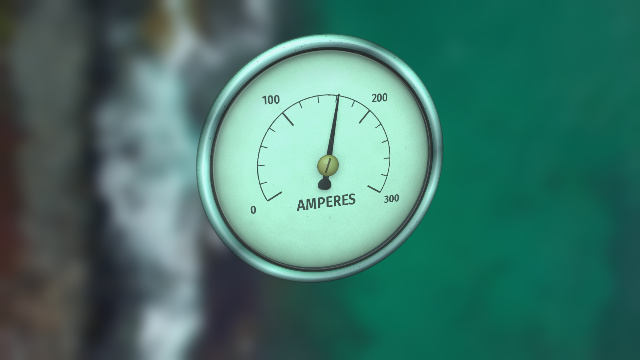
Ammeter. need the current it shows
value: 160 A
